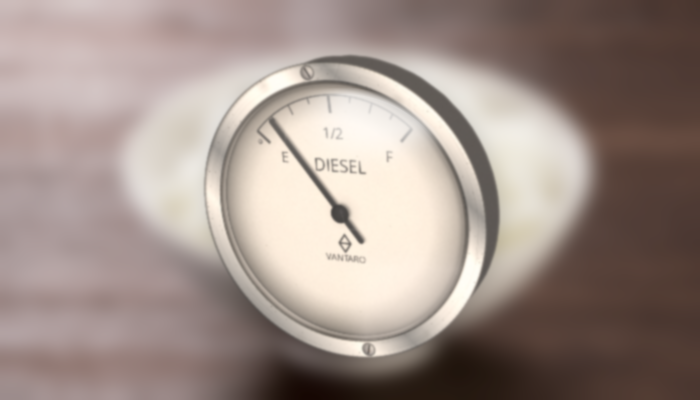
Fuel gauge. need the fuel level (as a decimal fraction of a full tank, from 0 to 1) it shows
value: 0.125
